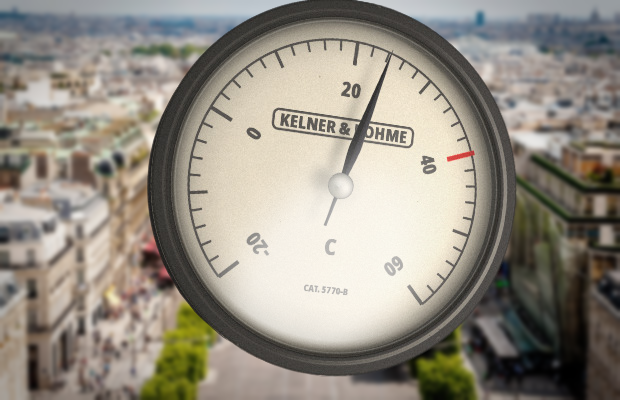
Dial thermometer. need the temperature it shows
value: 24 °C
